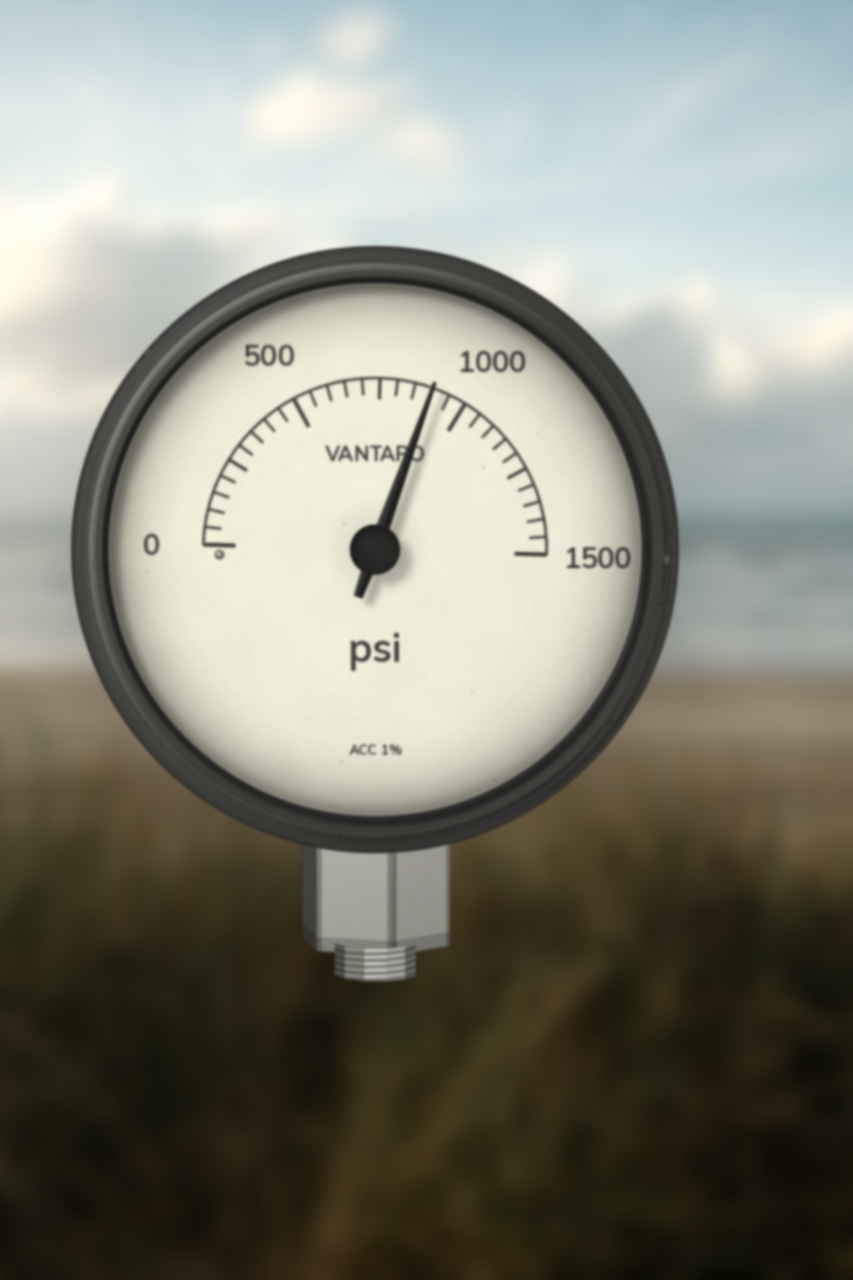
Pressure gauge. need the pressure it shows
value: 900 psi
